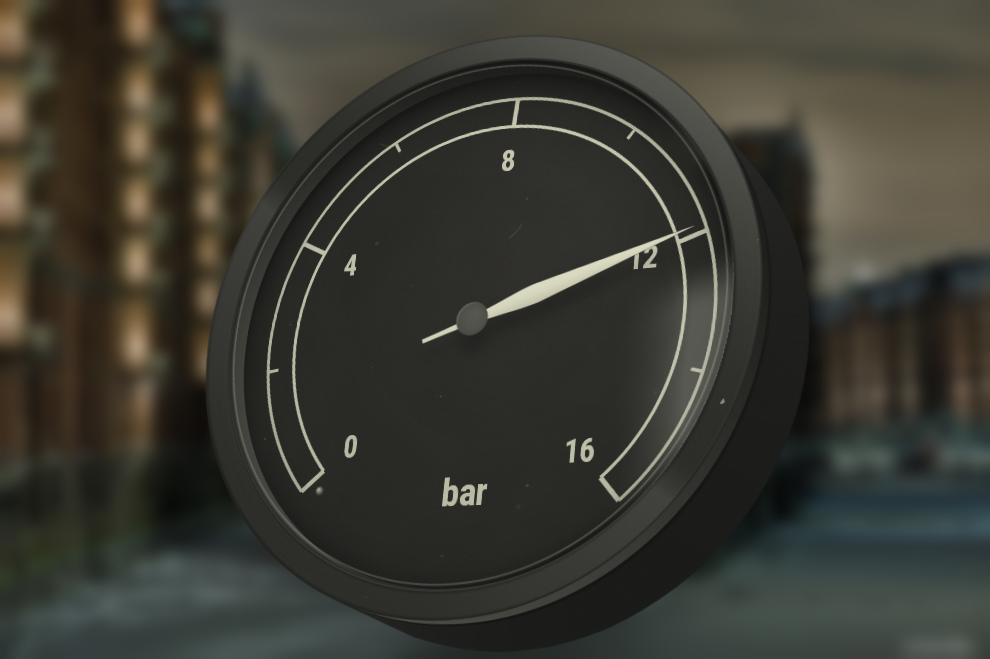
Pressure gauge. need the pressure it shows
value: 12 bar
